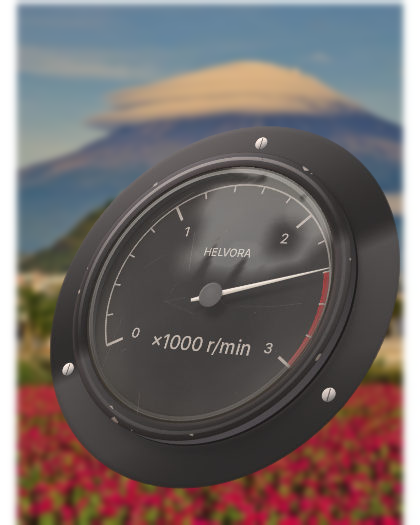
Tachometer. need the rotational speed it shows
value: 2400 rpm
